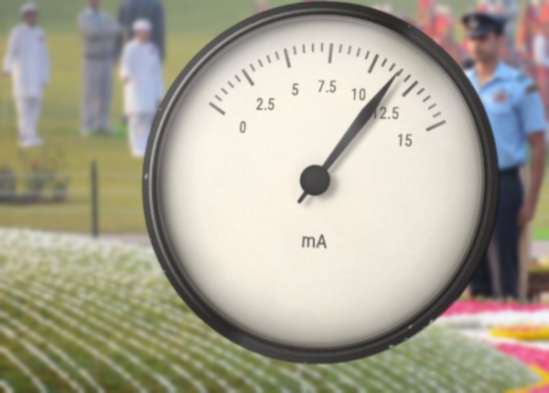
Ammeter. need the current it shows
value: 11.5 mA
